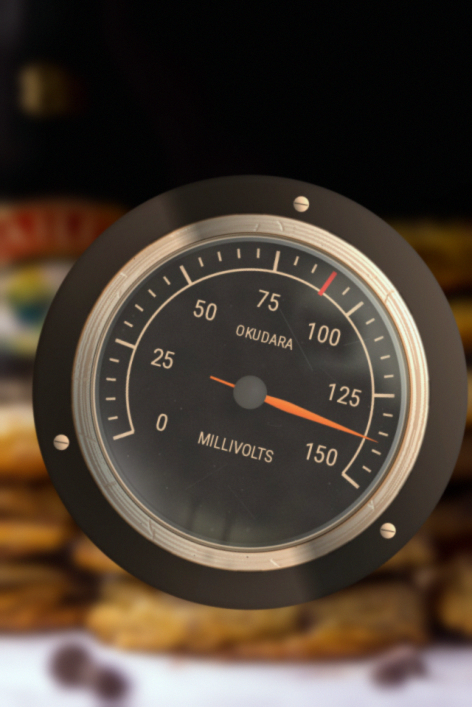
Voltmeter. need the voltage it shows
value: 137.5 mV
